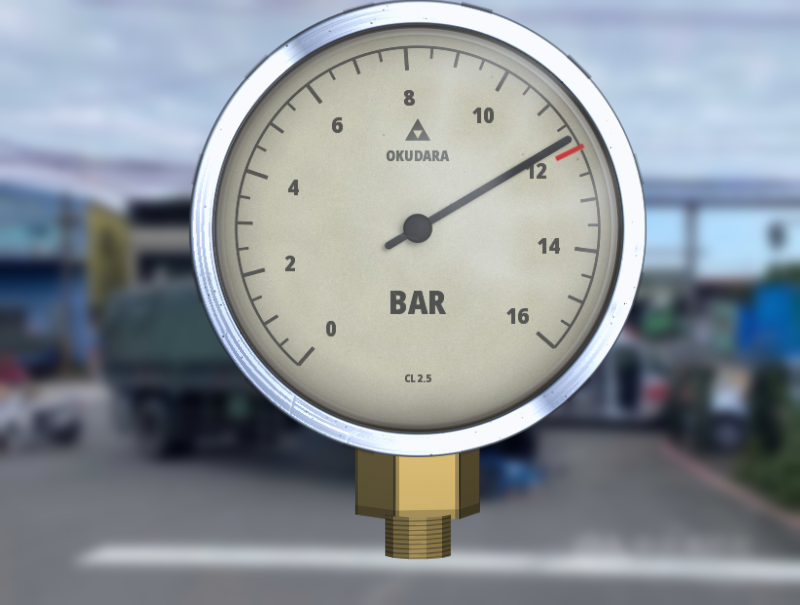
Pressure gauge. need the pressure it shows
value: 11.75 bar
